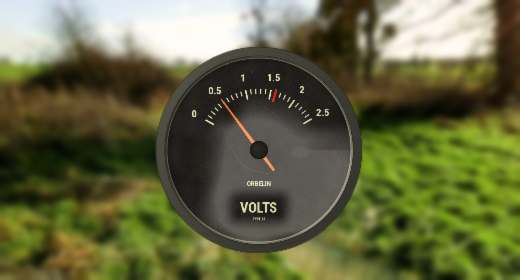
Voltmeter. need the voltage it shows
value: 0.5 V
